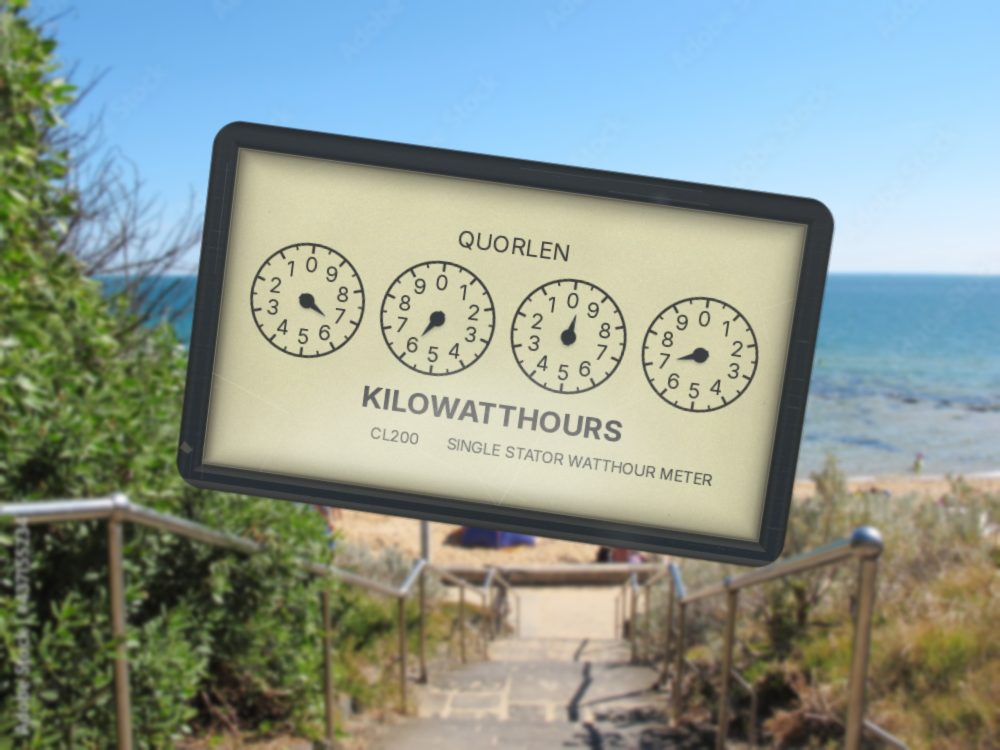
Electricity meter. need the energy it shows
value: 6597 kWh
